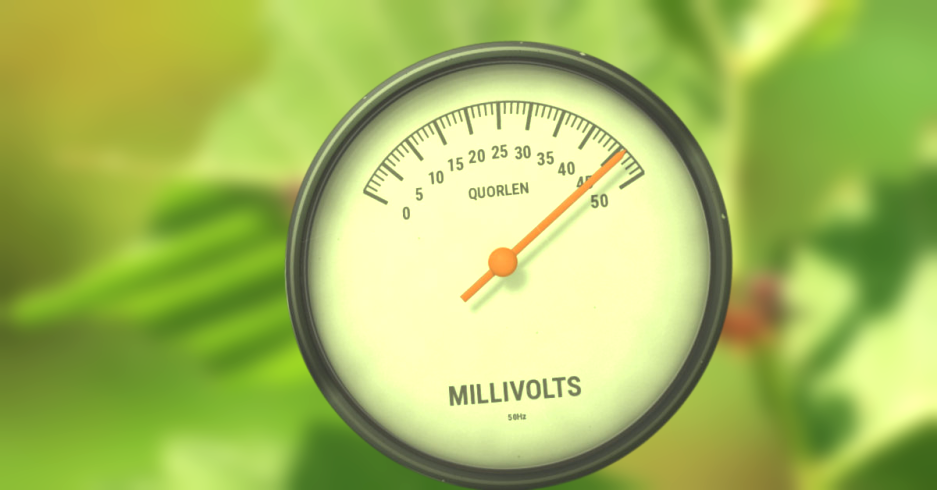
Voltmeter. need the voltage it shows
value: 46 mV
